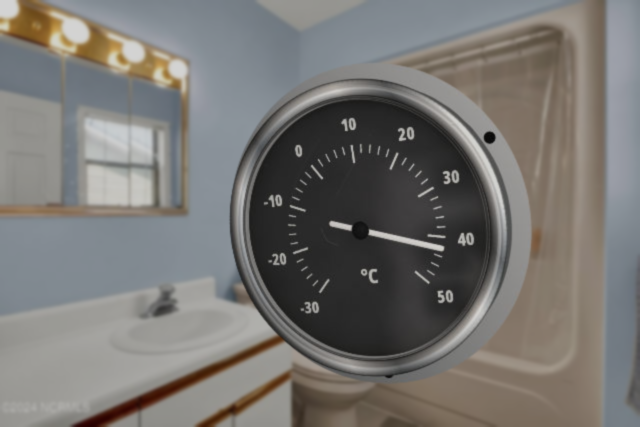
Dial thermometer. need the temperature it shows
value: 42 °C
